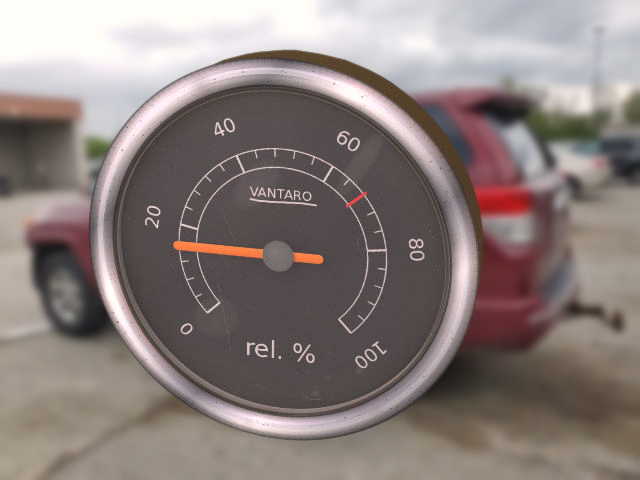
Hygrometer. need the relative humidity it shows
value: 16 %
